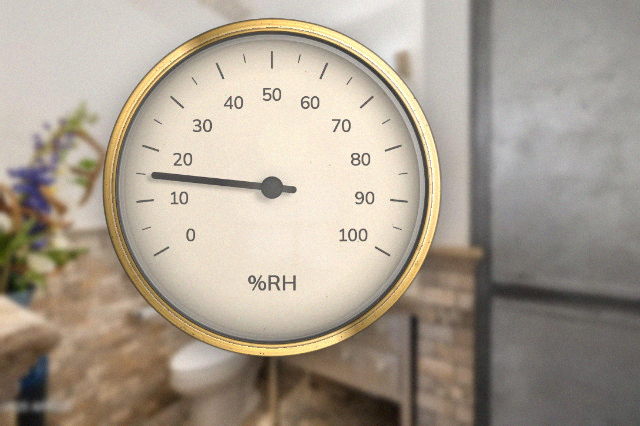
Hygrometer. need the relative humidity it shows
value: 15 %
